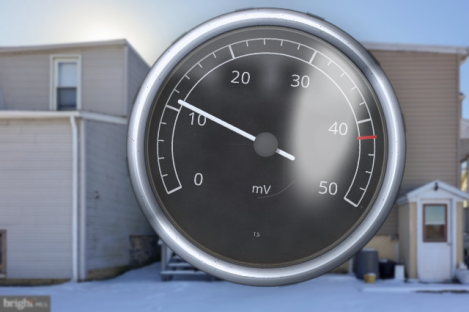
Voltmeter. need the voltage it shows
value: 11 mV
